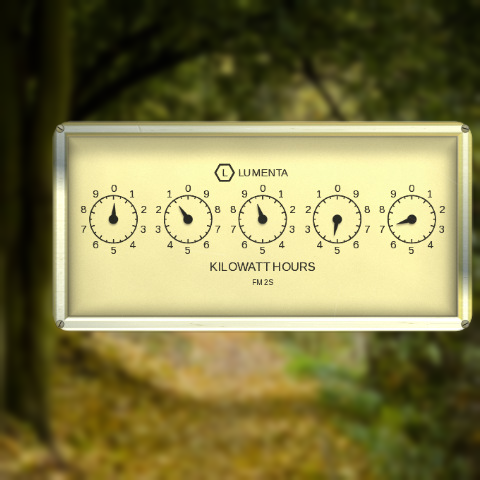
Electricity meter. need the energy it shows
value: 947 kWh
